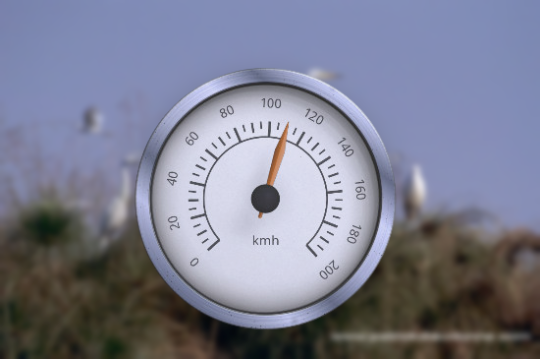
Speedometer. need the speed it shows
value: 110 km/h
